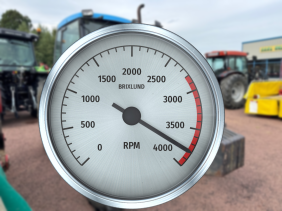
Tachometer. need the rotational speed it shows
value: 3800 rpm
